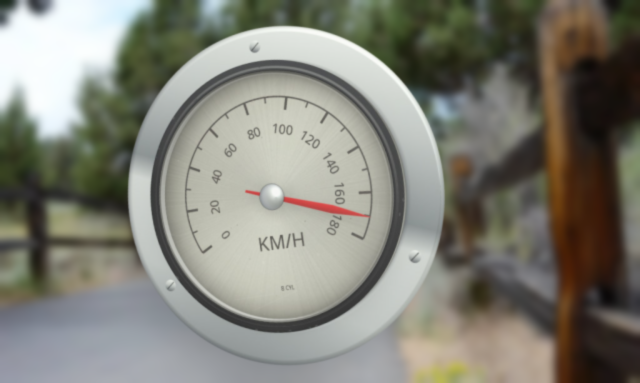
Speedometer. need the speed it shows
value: 170 km/h
